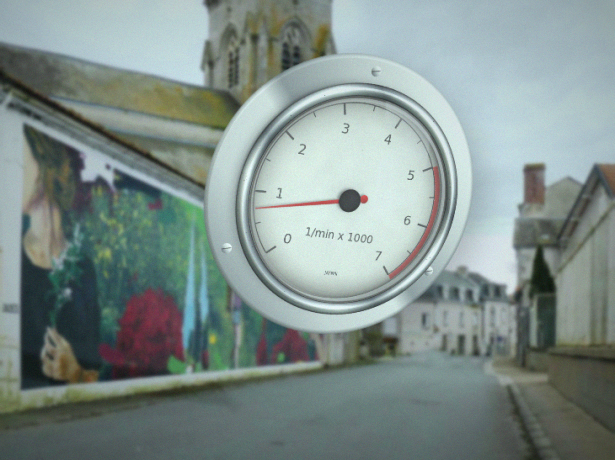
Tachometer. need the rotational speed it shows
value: 750 rpm
